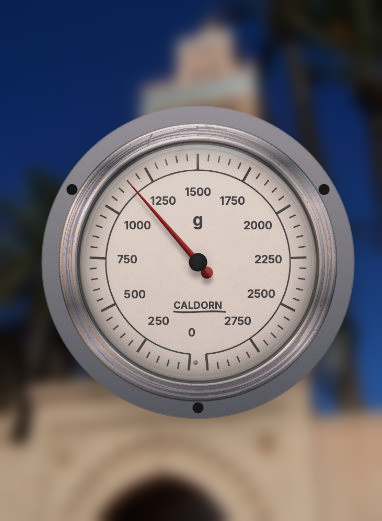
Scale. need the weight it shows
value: 1150 g
